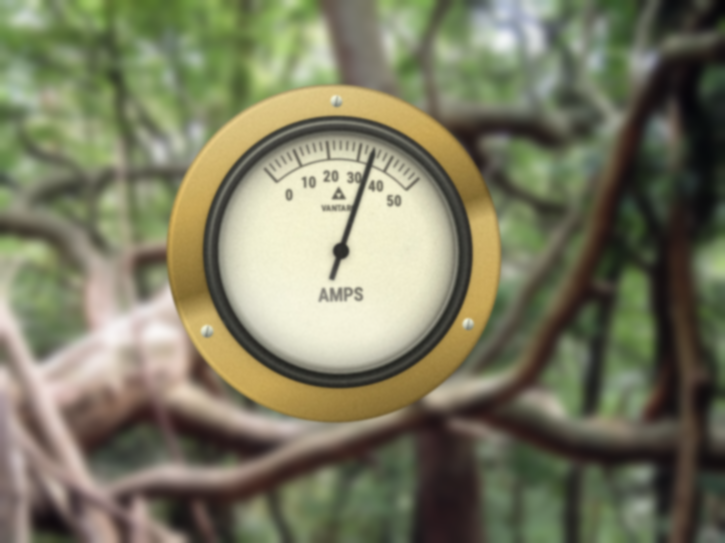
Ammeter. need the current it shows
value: 34 A
